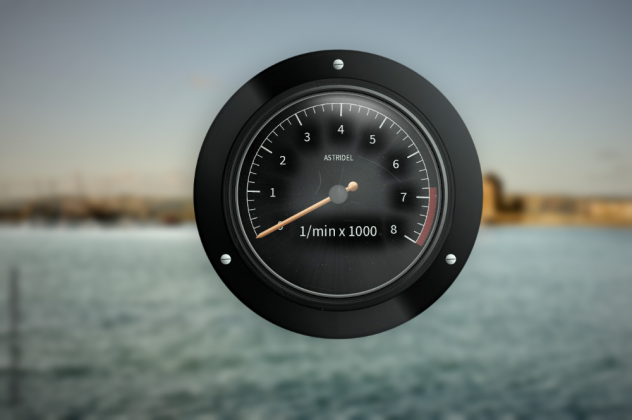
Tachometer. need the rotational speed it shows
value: 0 rpm
